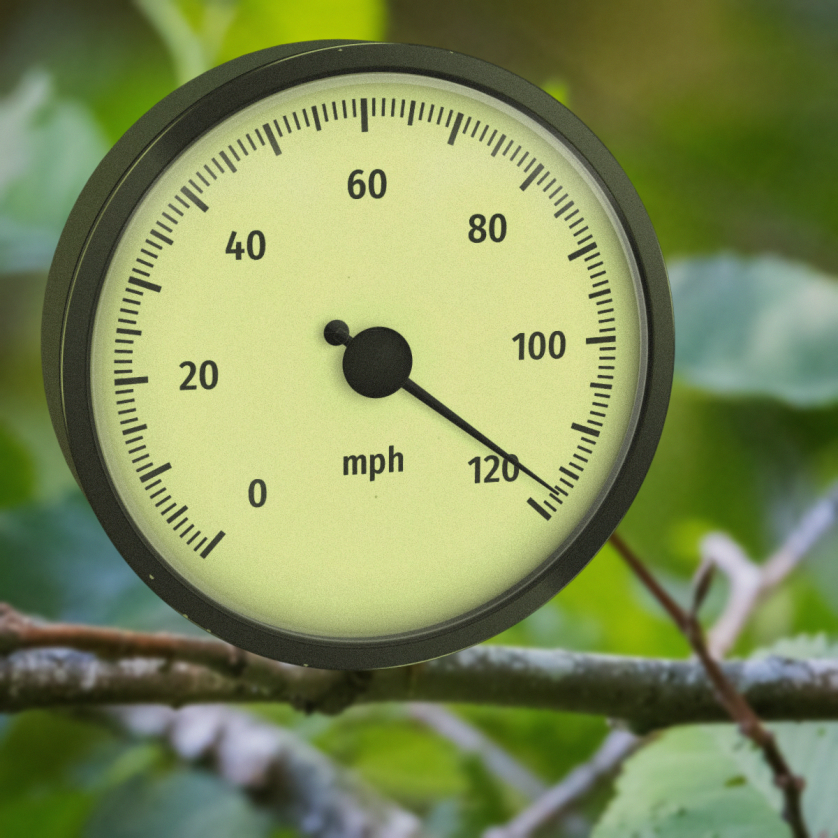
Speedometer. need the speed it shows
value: 117.5 mph
